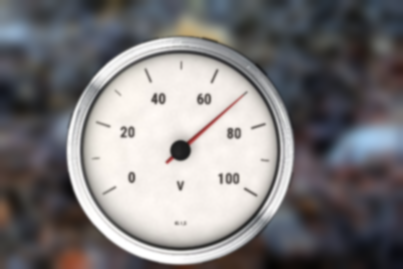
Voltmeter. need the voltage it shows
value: 70 V
